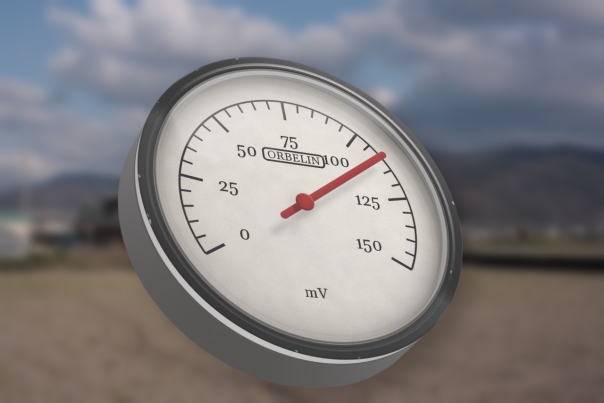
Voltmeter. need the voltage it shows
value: 110 mV
